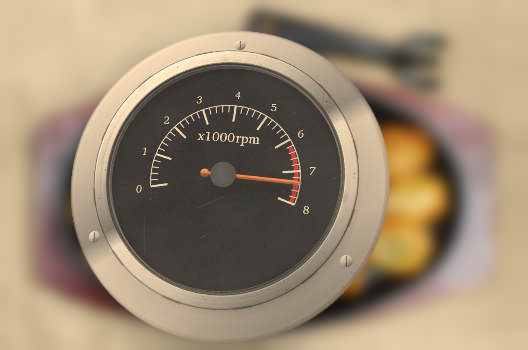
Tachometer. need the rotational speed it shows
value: 7400 rpm
